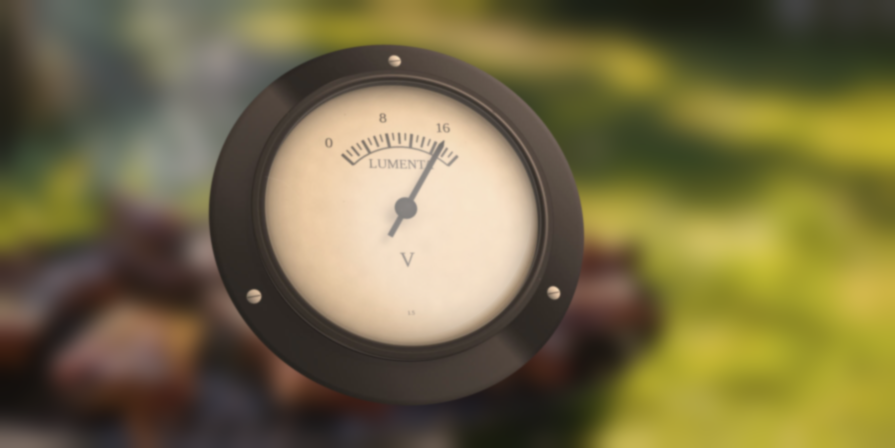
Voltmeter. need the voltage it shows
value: 17 V
